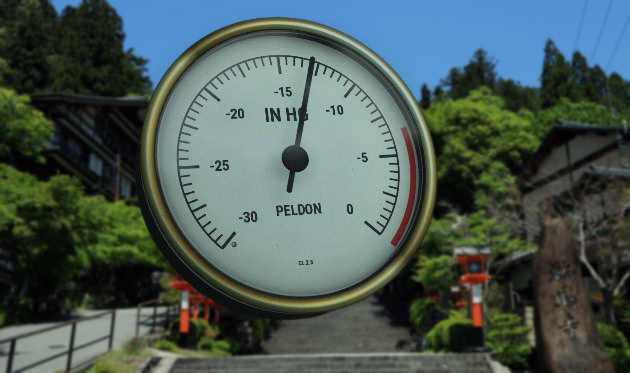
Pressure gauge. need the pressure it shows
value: -13 inHg
